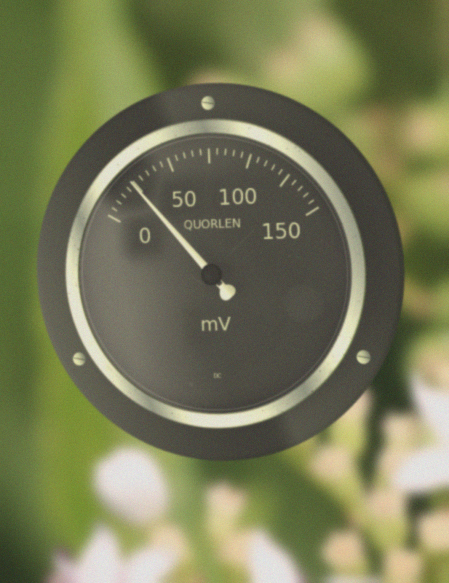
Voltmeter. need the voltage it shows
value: 25 mV
